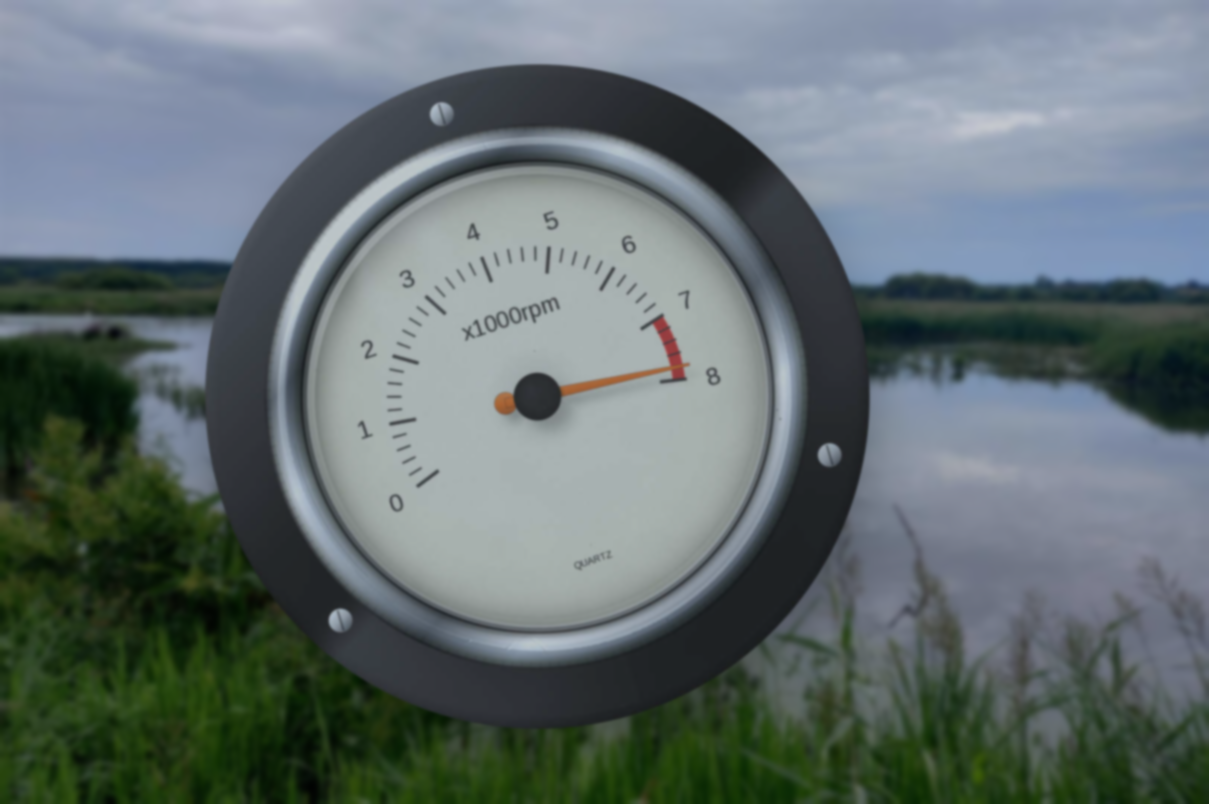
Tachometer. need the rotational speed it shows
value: 7800 rpm
